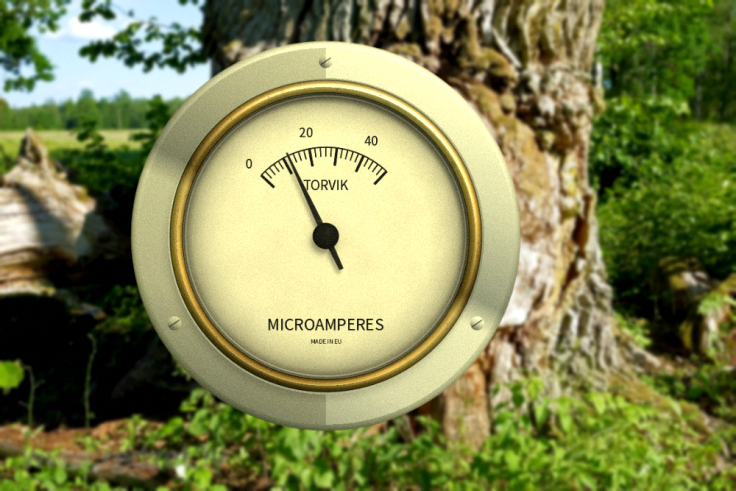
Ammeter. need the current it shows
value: 12 µA
